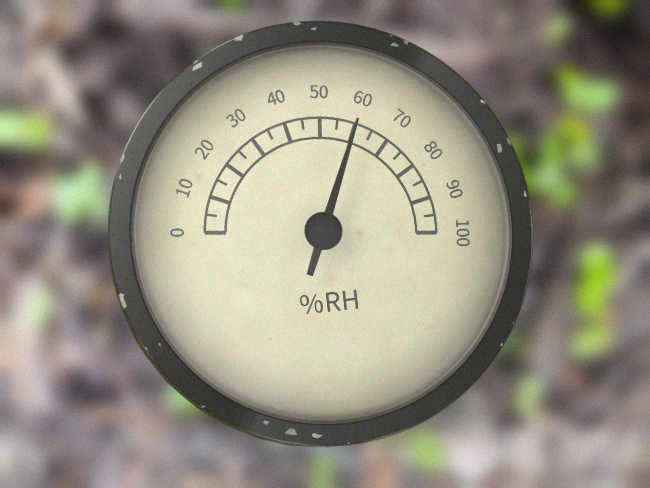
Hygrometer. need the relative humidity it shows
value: 60 %
